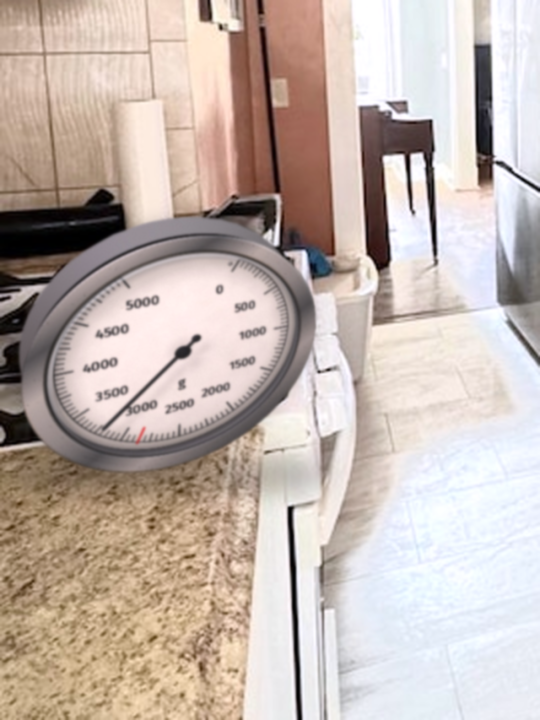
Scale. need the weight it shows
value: 3250 g
